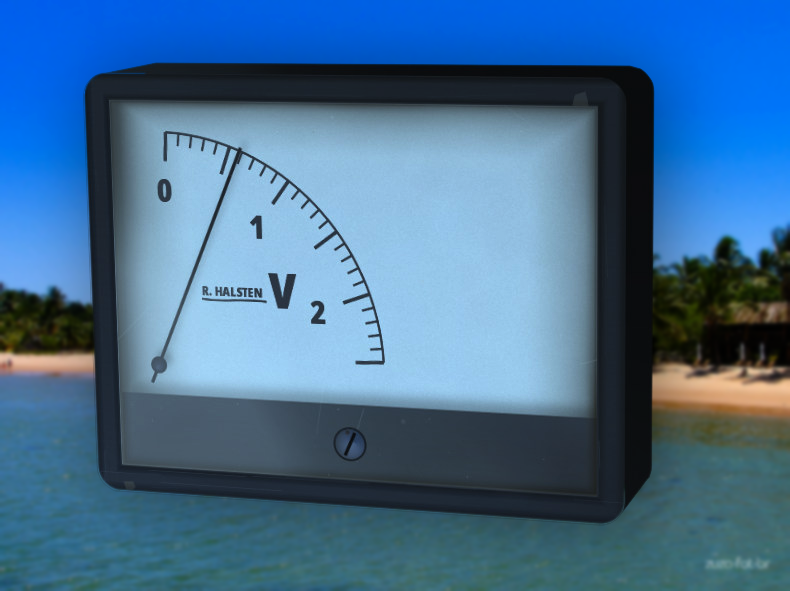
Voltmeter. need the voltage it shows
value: 0.6 V
